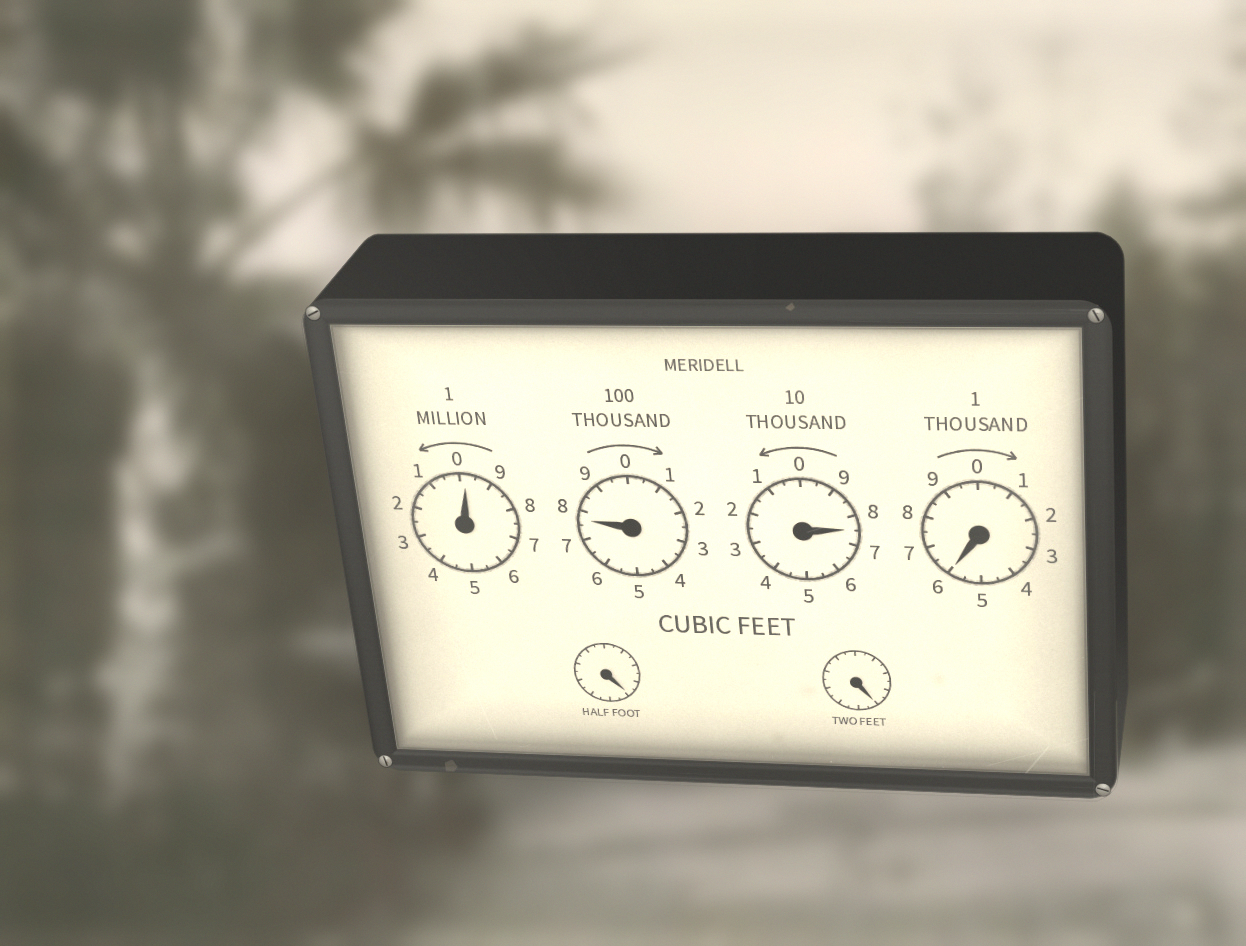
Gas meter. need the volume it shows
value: 977600 ft³
